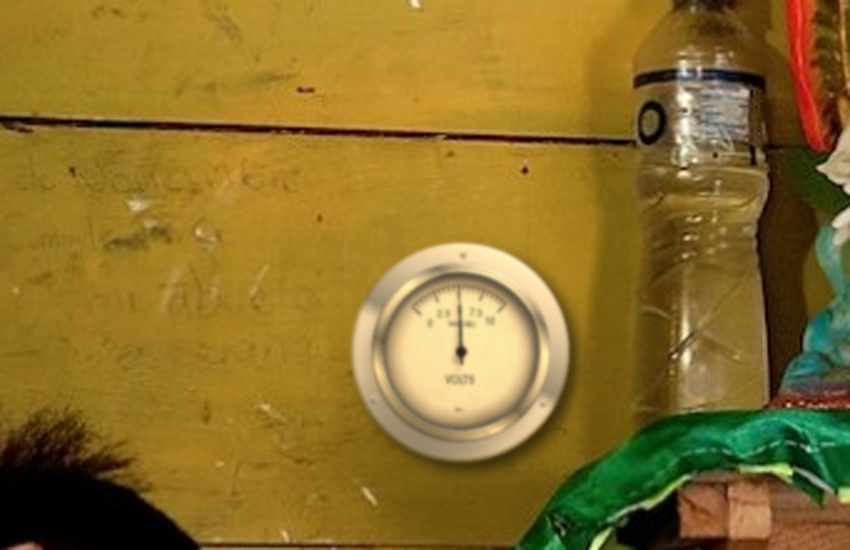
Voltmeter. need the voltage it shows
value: 5 V
